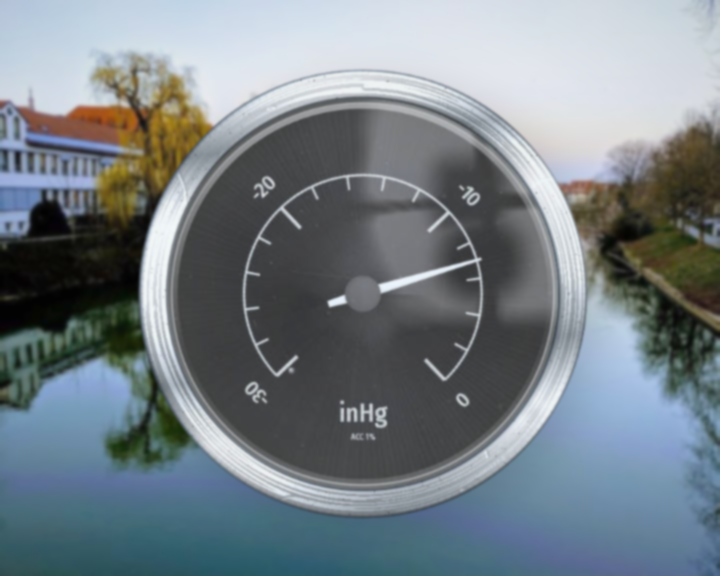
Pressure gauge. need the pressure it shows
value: -7 inHg
